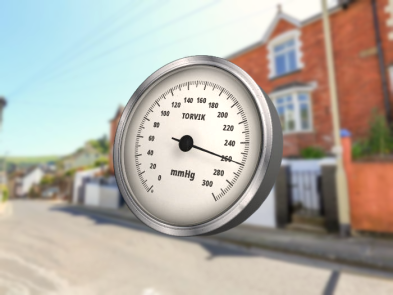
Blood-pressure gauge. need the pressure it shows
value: 260 mmHg
